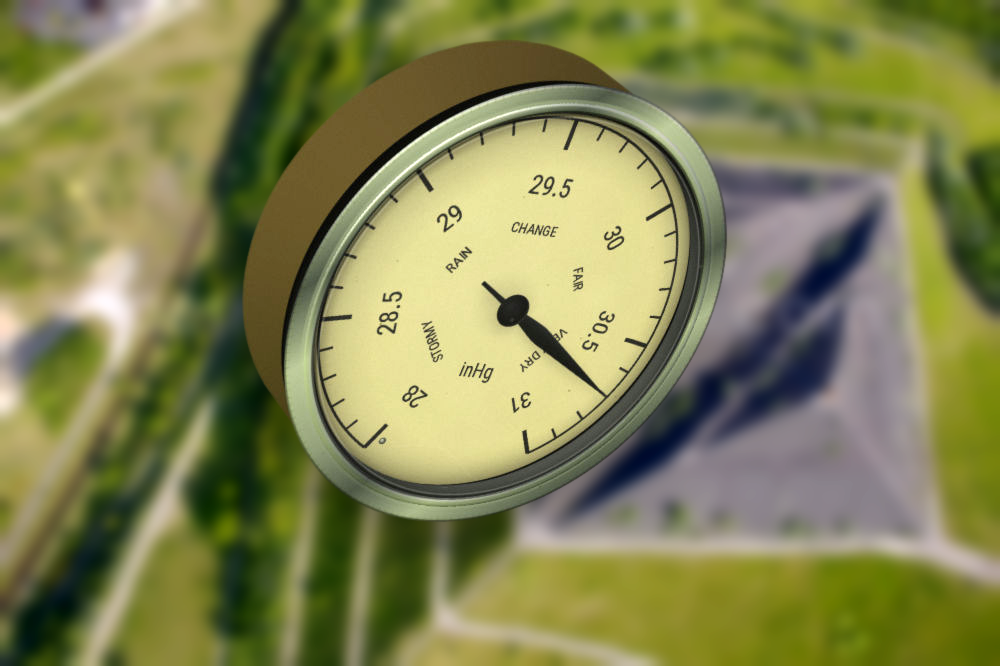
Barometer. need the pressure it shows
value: 30.7 inHg
